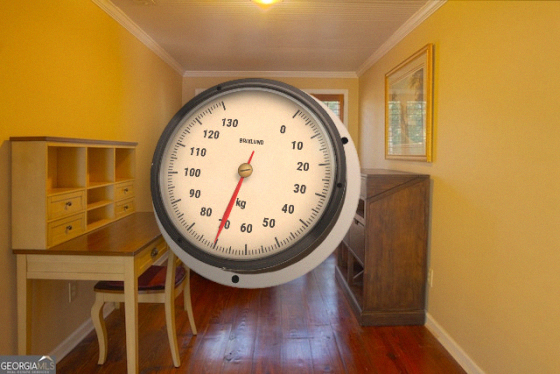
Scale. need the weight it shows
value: 70 kg
